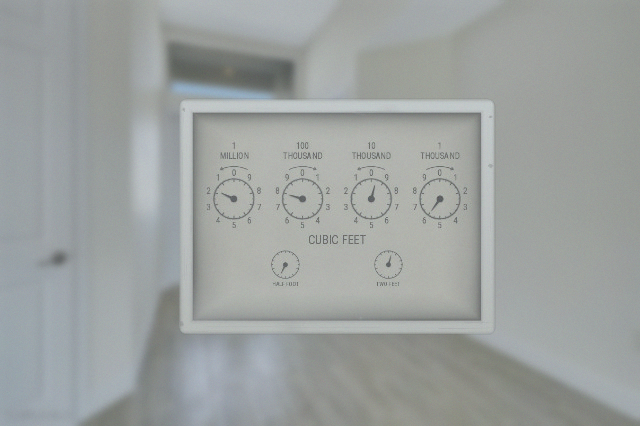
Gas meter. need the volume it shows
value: 179600 ft³
